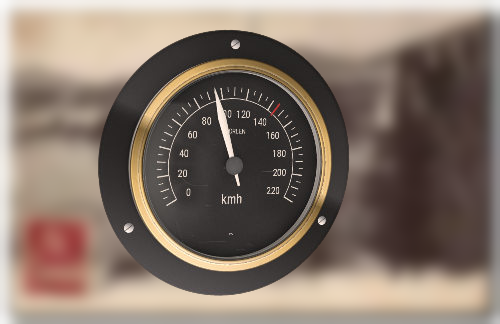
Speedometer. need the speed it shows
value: 95 km/h
